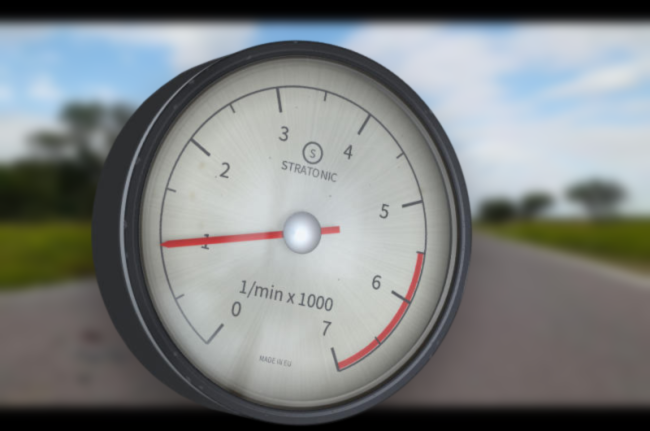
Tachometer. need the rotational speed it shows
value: 1000 rpm
